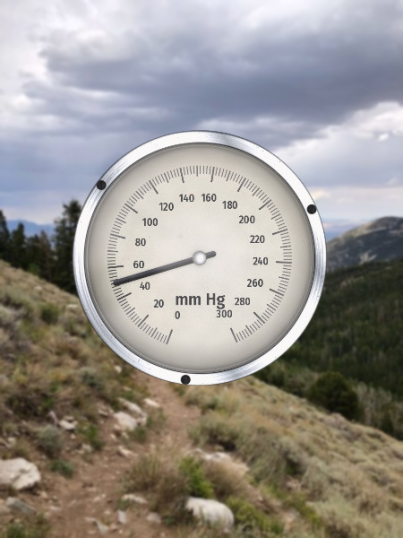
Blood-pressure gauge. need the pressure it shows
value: 50 mmHg
